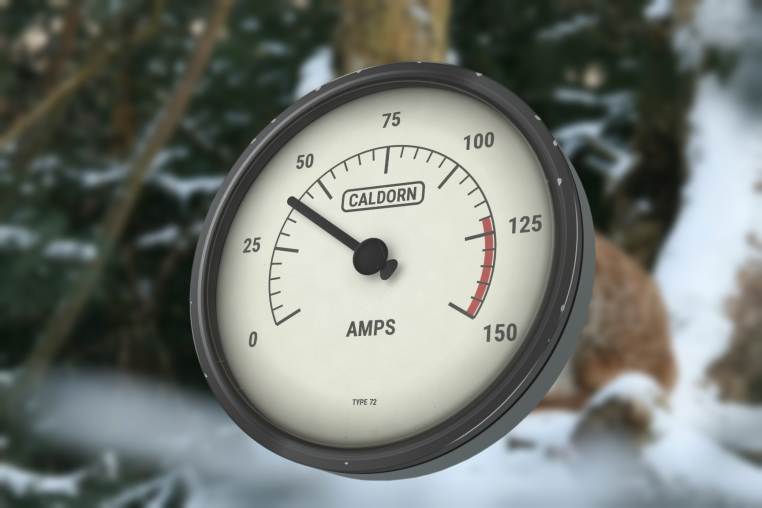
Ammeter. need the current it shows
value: 40 A
